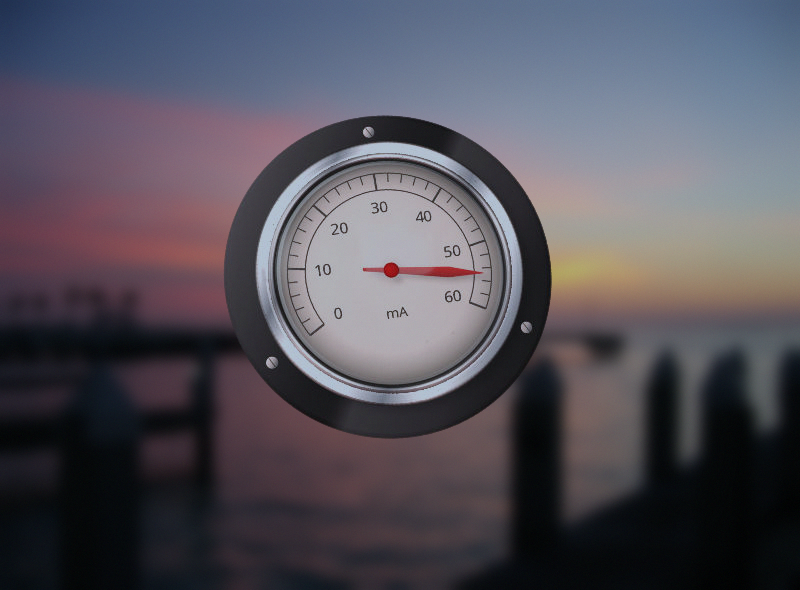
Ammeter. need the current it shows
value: 55 mA
